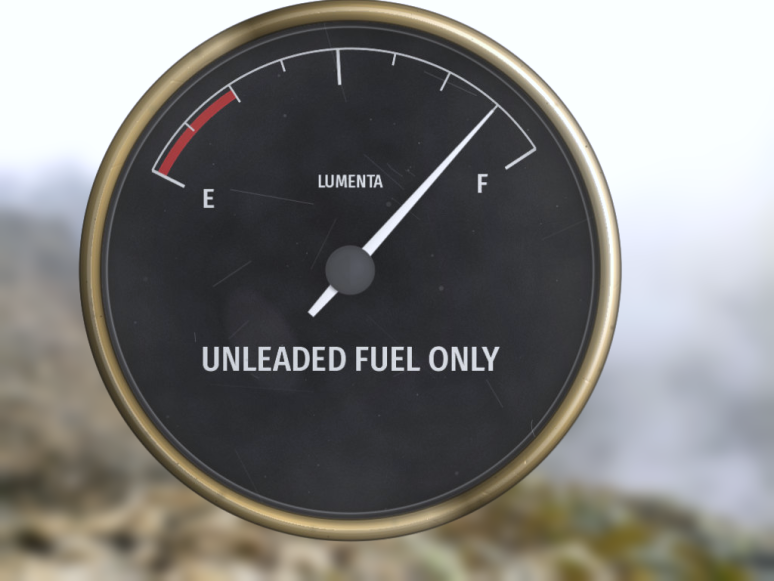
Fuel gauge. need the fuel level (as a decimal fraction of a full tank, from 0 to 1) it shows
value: 0.875
